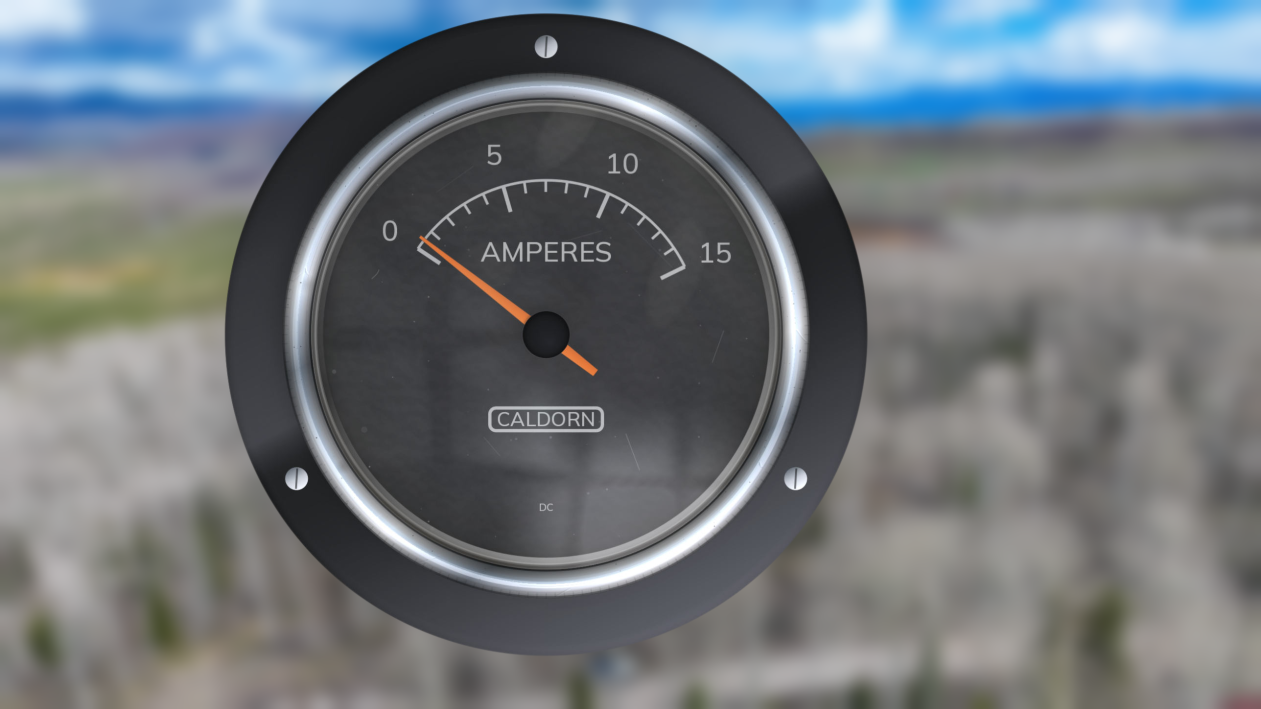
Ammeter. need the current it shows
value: 0.5 A
